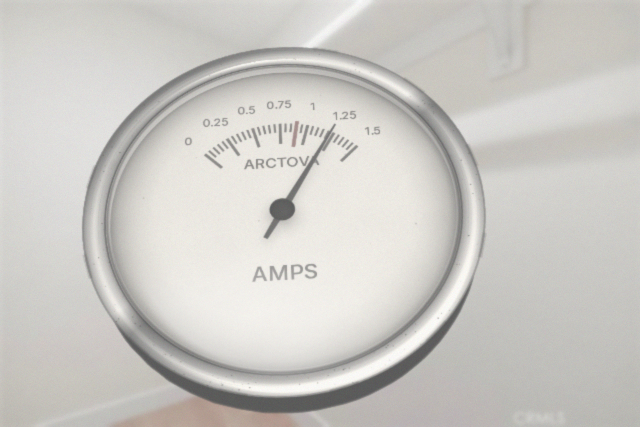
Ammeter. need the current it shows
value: 1.25 A
